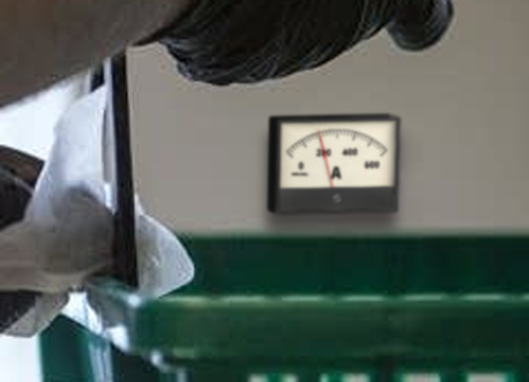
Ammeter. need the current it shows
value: 200 A
